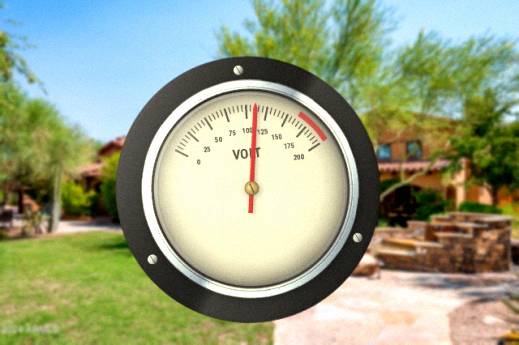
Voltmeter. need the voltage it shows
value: 110 V
